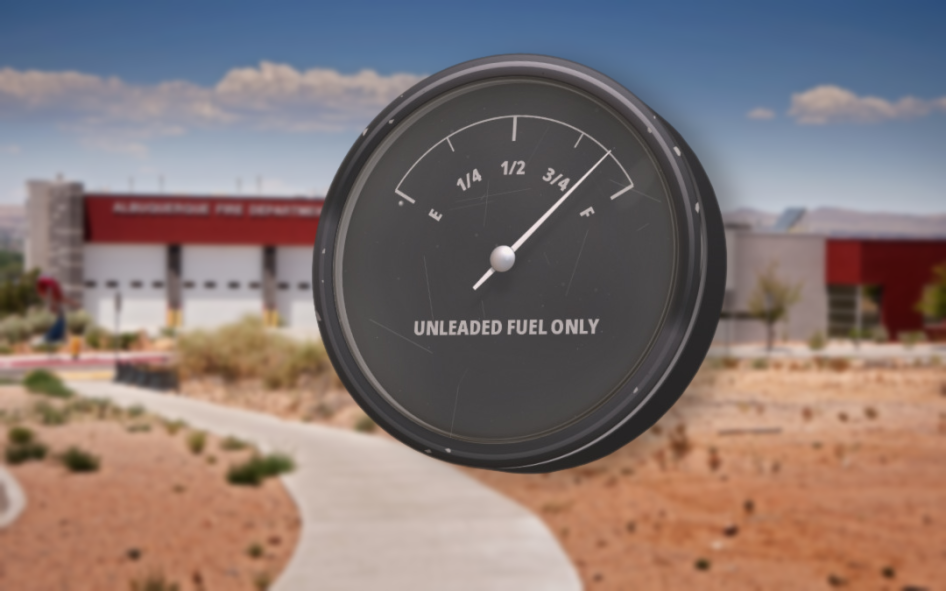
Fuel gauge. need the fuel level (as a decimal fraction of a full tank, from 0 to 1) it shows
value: 0.875
